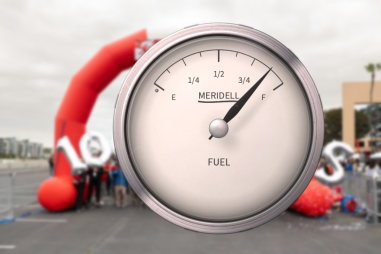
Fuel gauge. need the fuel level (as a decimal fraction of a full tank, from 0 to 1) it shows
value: 0.875
